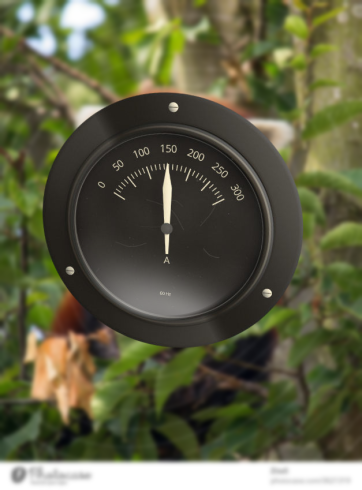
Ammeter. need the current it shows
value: 150 A
